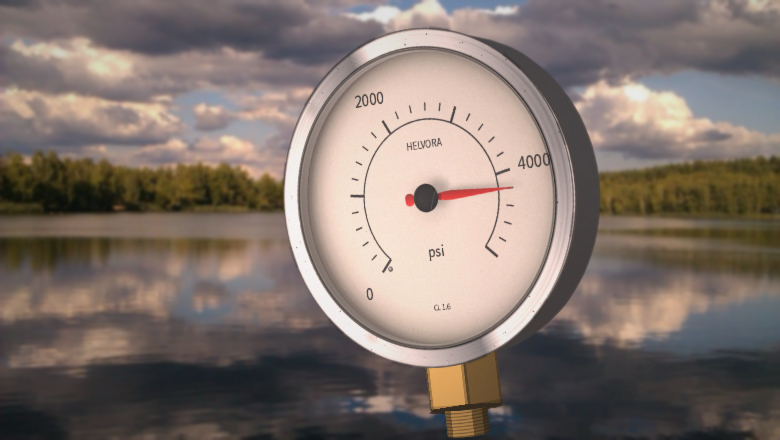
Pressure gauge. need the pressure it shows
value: 4200 psi
